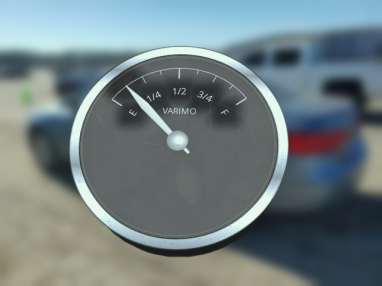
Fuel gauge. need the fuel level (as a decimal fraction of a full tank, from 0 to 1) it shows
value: 0.125
